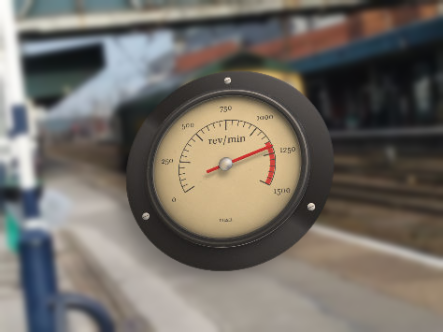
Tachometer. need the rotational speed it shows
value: 1200 rpm
